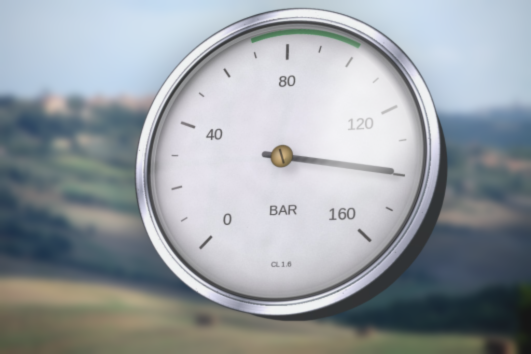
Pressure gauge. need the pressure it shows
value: 140 bar
